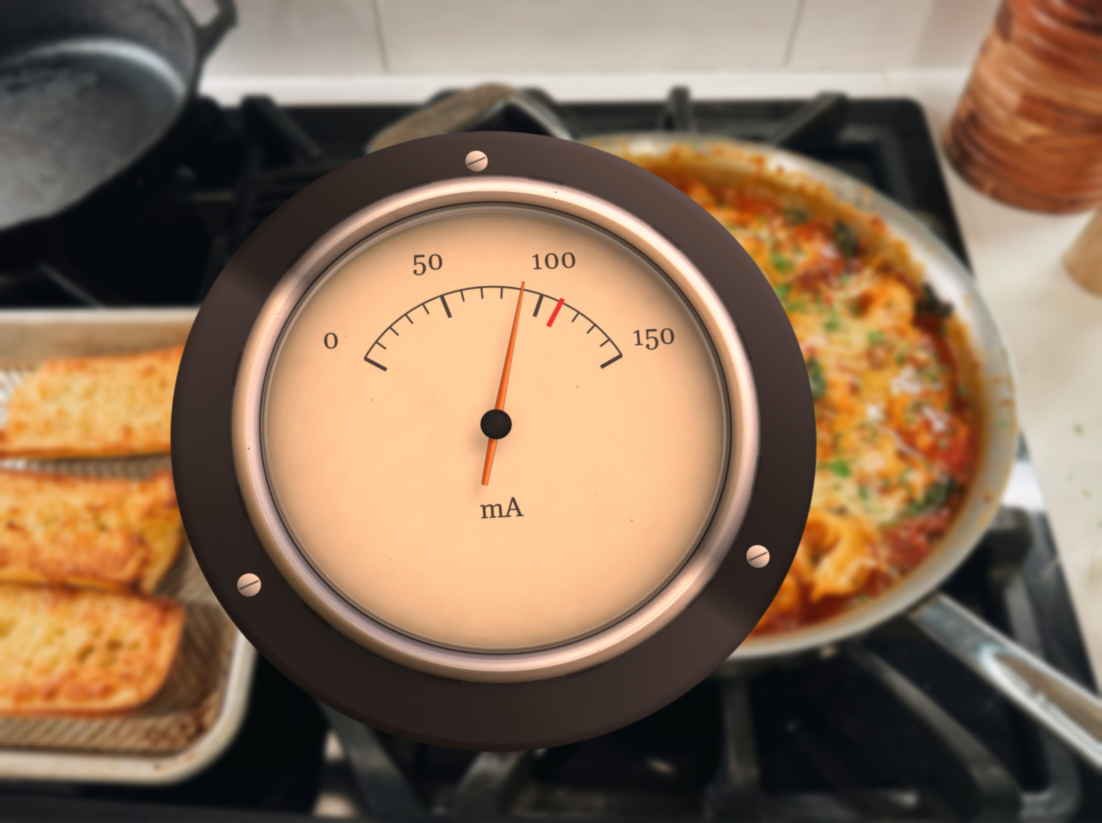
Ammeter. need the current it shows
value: 90 mA
